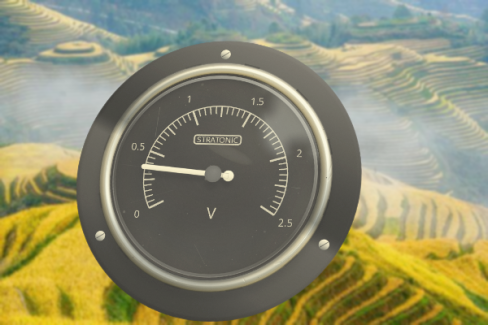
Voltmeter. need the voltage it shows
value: 0.35 V
